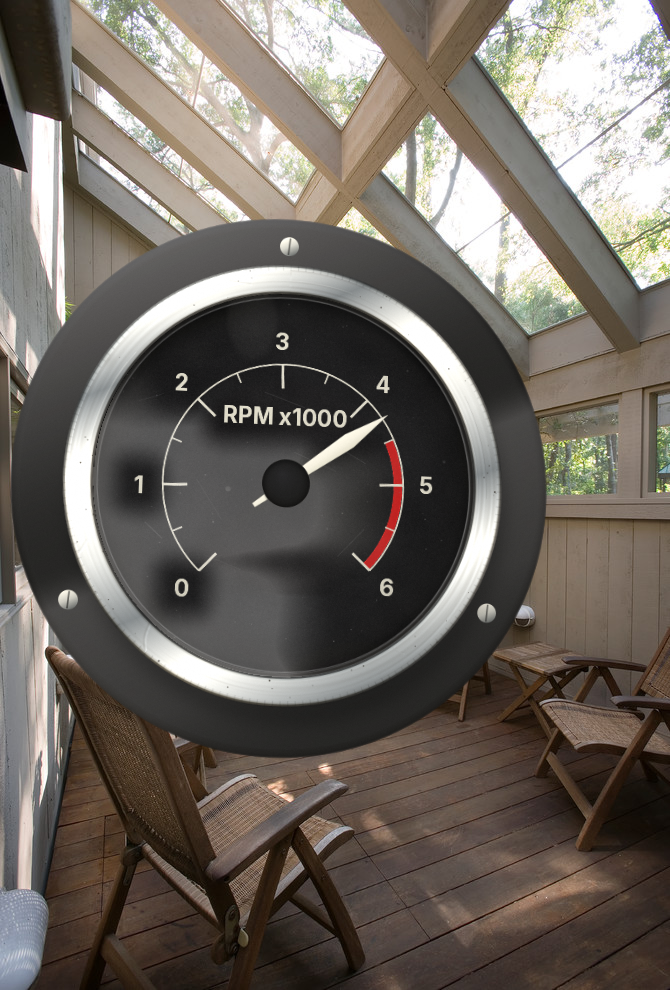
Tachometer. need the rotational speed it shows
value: 4250 rpm
